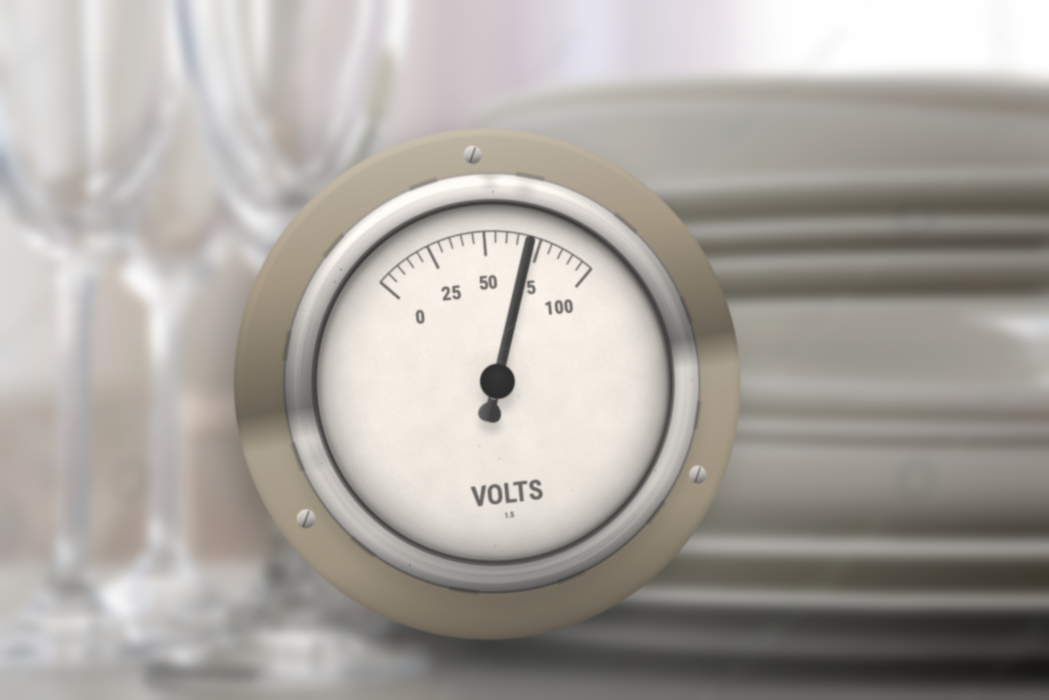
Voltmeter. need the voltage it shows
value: 70 V
